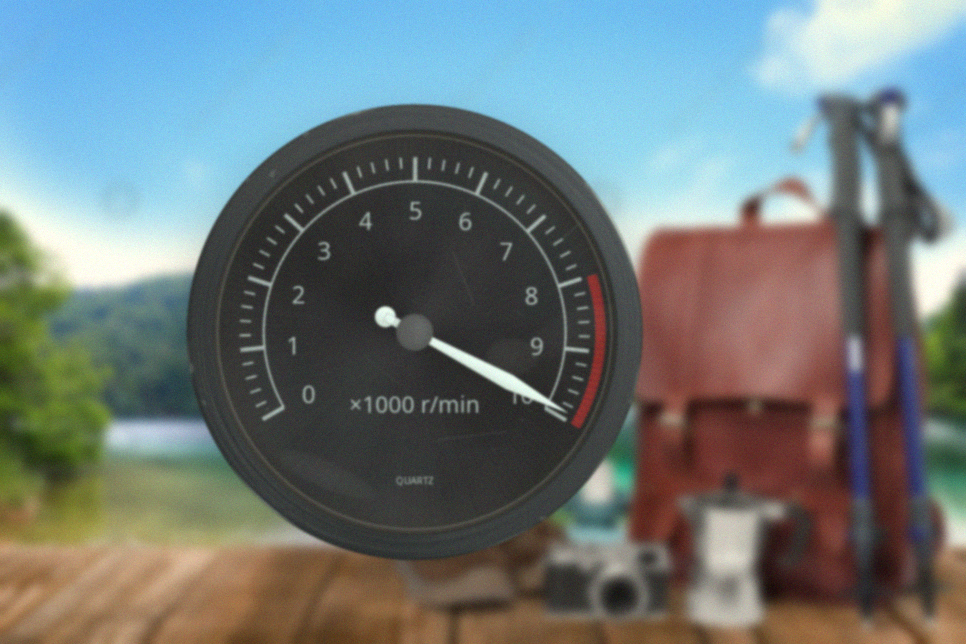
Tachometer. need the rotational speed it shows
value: 9900 rpm
